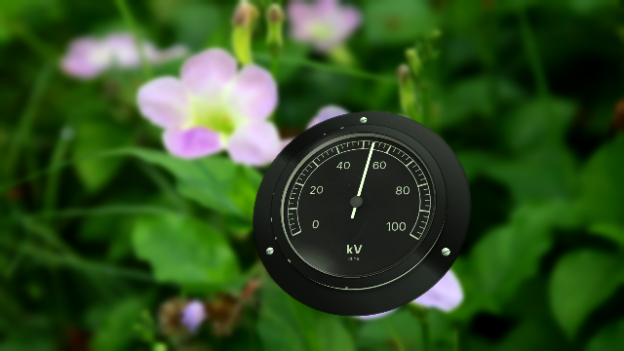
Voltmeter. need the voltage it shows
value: 54 kV
